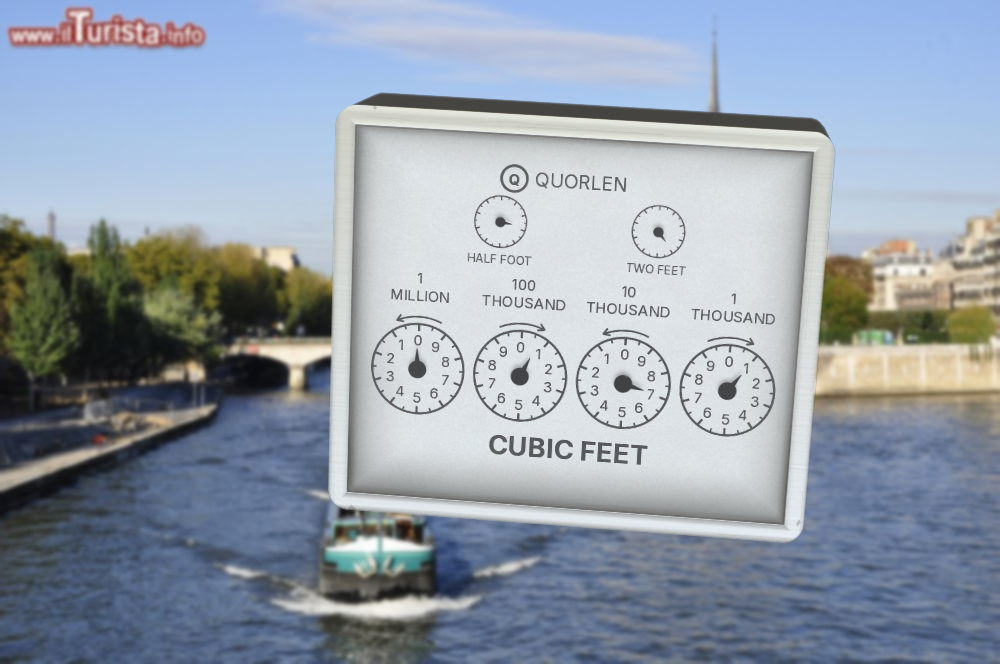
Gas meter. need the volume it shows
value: 7100 ft³
